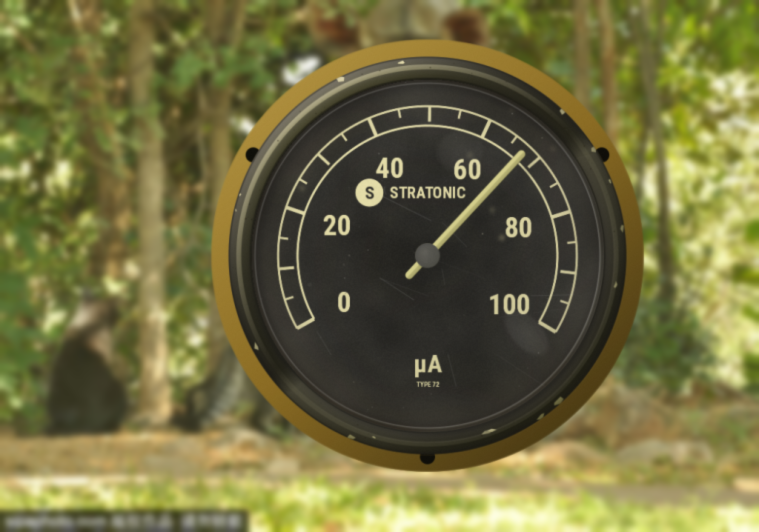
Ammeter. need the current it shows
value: 67.5 µA
